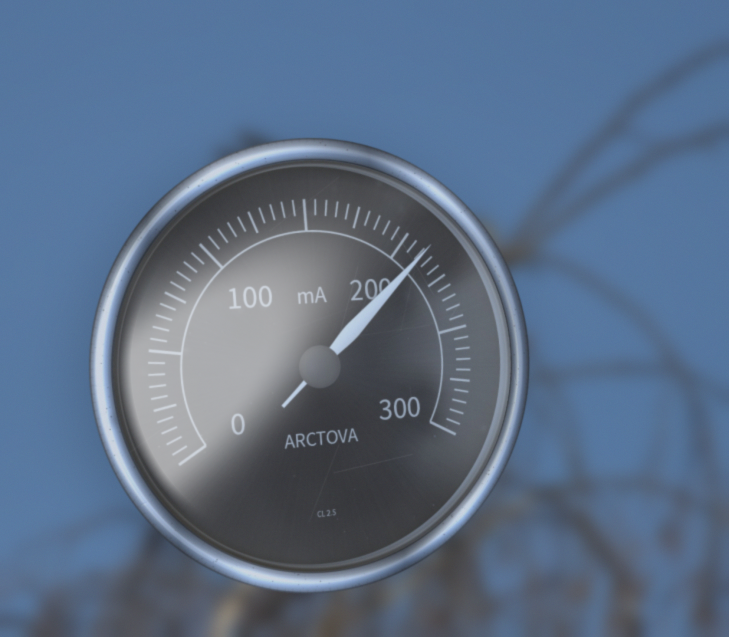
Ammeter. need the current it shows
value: 210 mA
